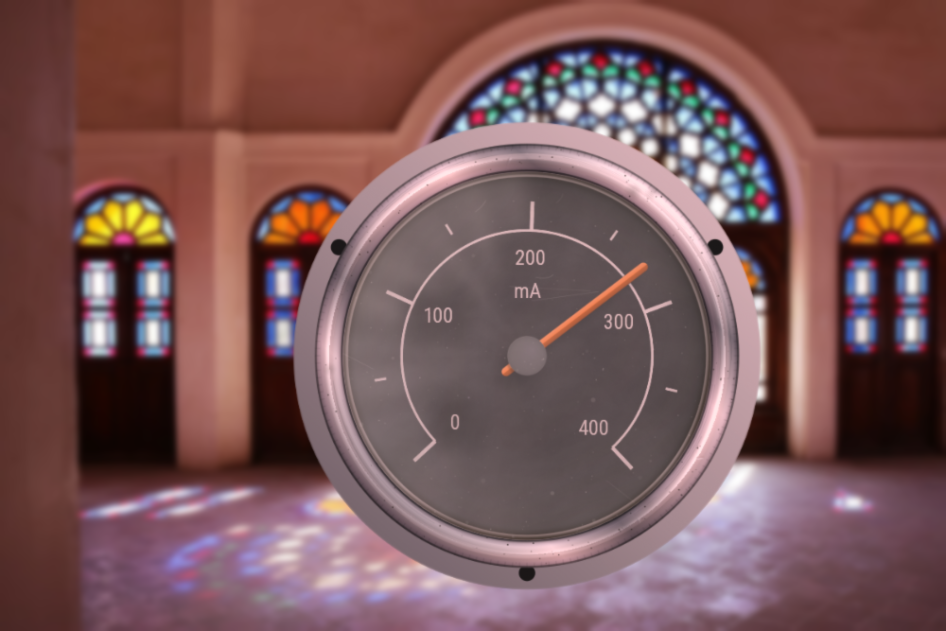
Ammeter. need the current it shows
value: 275 mA
